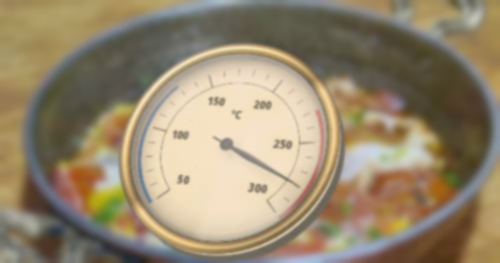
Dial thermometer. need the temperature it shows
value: 280 °C
